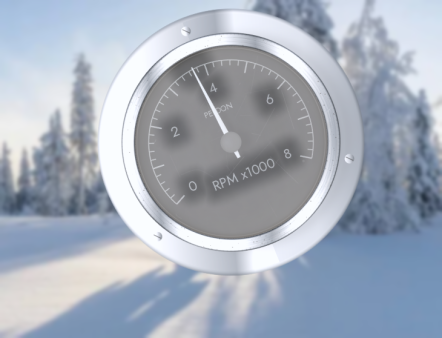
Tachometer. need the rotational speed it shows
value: 3700 rpm
